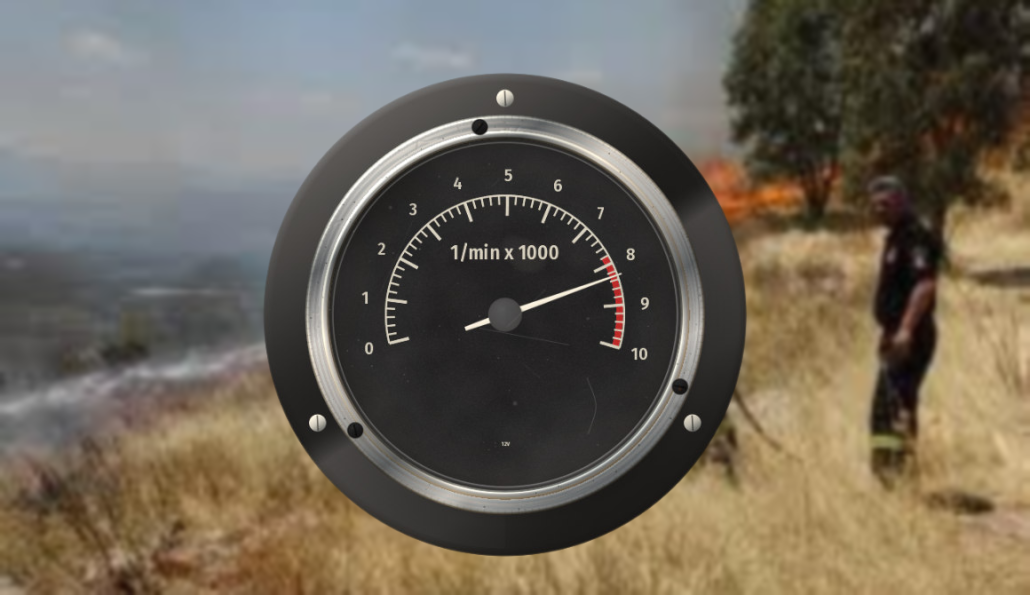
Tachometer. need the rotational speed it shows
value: 8300 rpm
